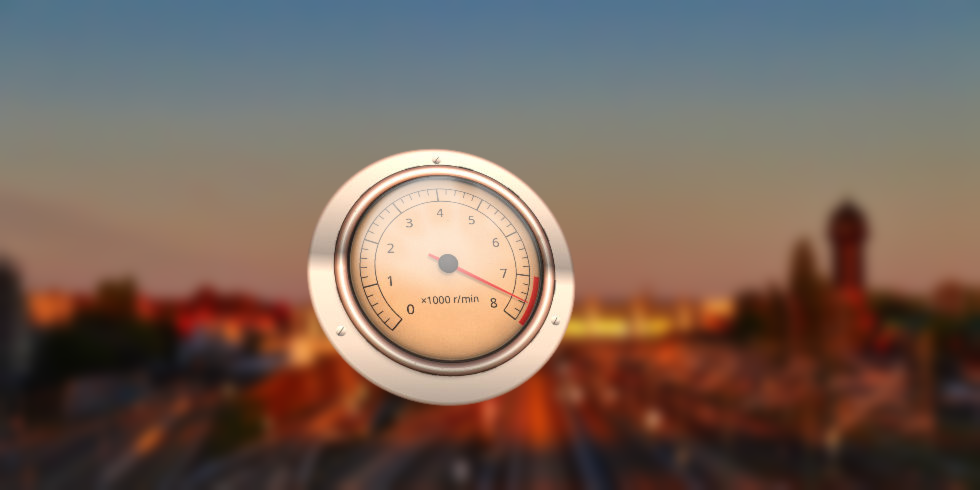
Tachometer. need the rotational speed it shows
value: 7600 rpm
